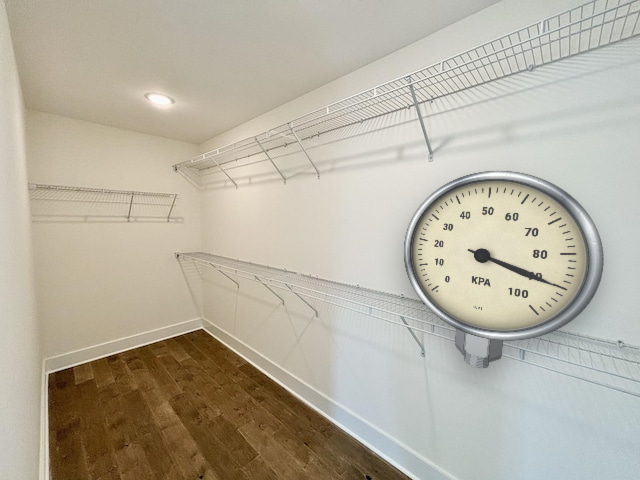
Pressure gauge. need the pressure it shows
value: 90 kPa
